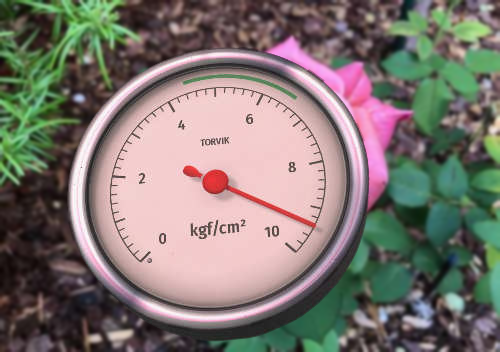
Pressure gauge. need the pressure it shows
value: 9.4 kg/cm²
